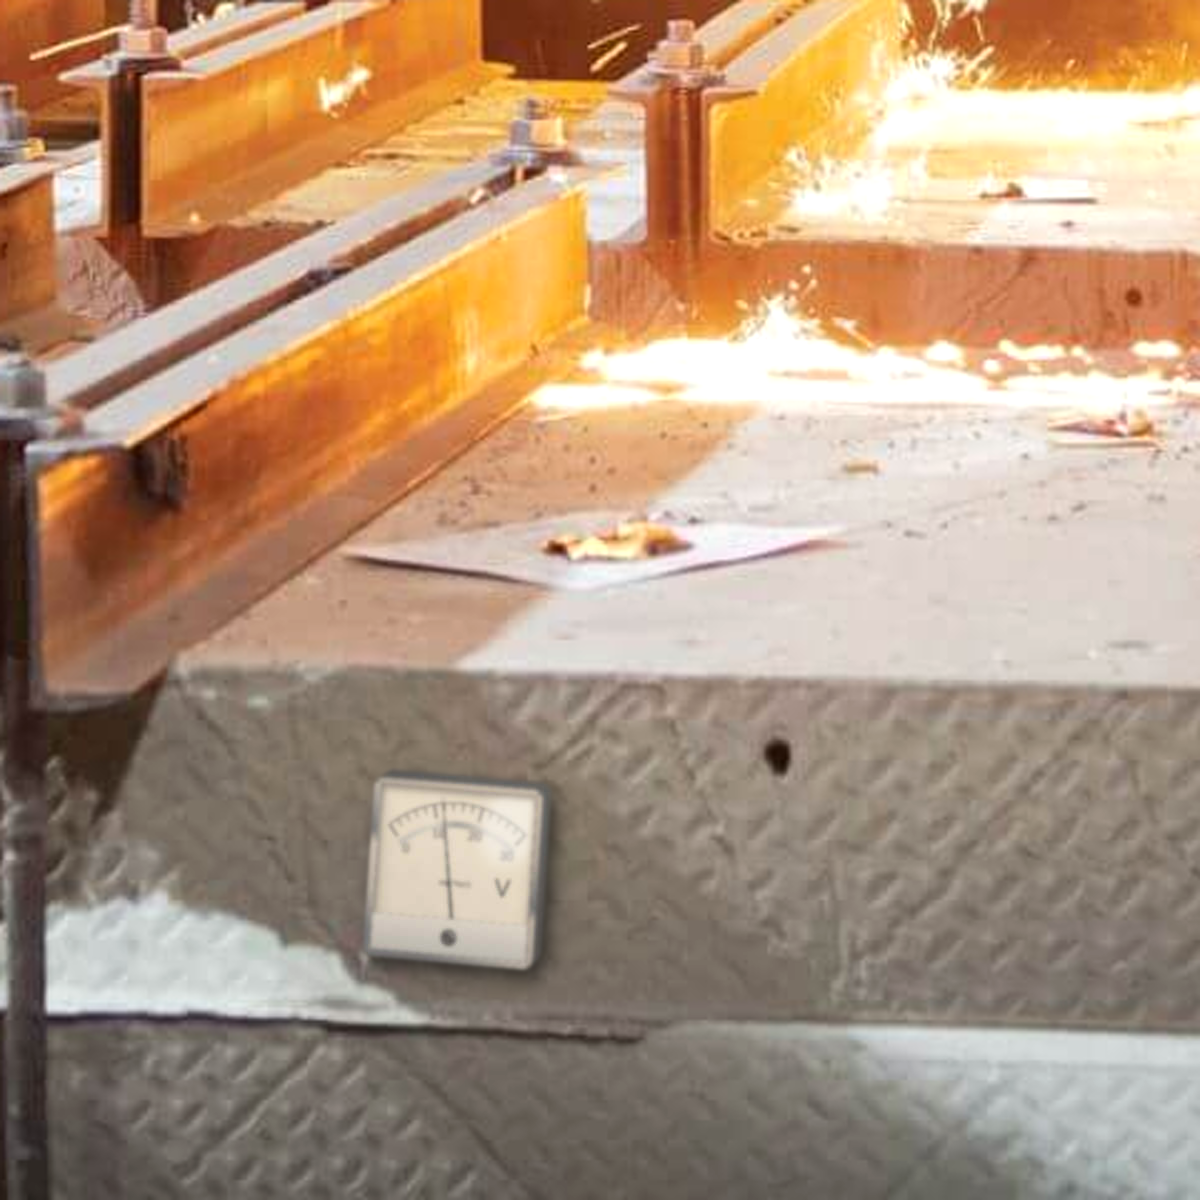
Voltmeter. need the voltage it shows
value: 12 V
